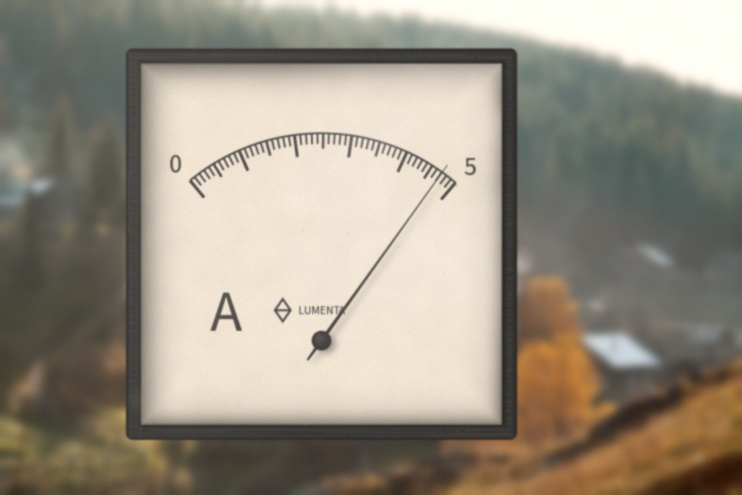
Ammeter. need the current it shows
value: 4.7 A
